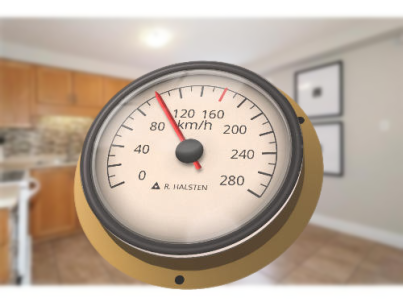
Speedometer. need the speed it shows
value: 100 km/h
